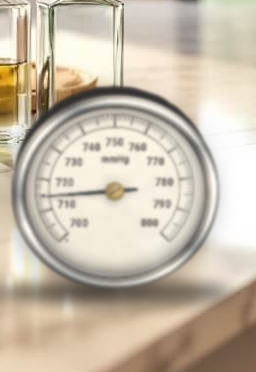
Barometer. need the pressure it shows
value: 715 mmHg
